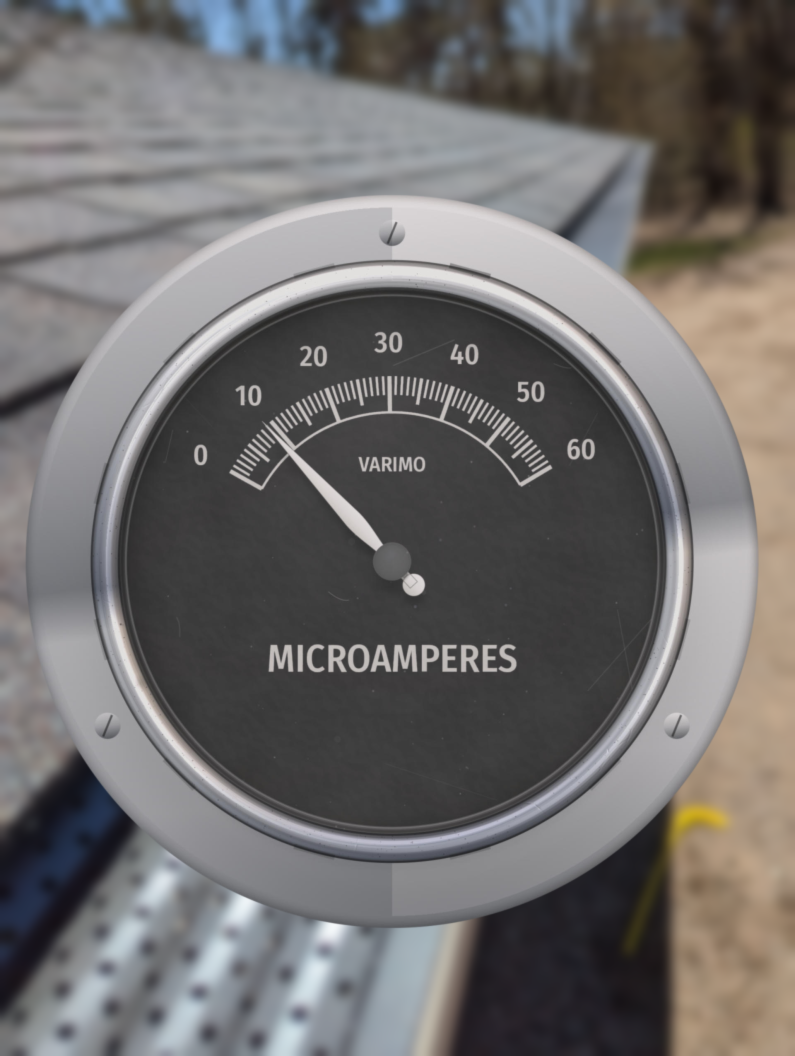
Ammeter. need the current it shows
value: 9 µA
